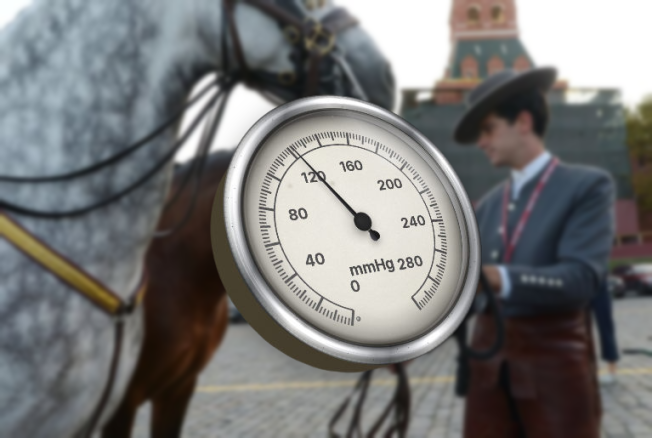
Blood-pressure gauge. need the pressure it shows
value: 120 mmHg
